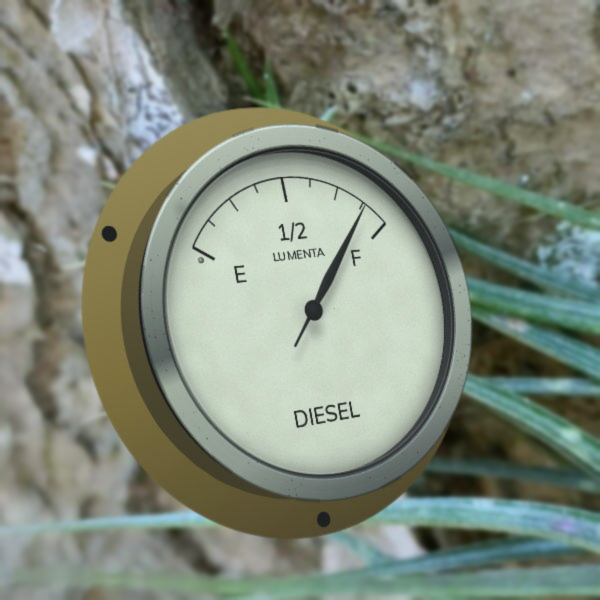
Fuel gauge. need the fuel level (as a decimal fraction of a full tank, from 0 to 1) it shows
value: 0.875
